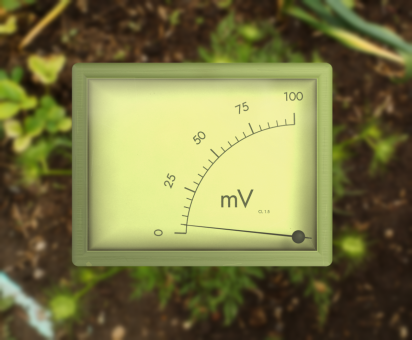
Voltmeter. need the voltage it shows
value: 5 mV
